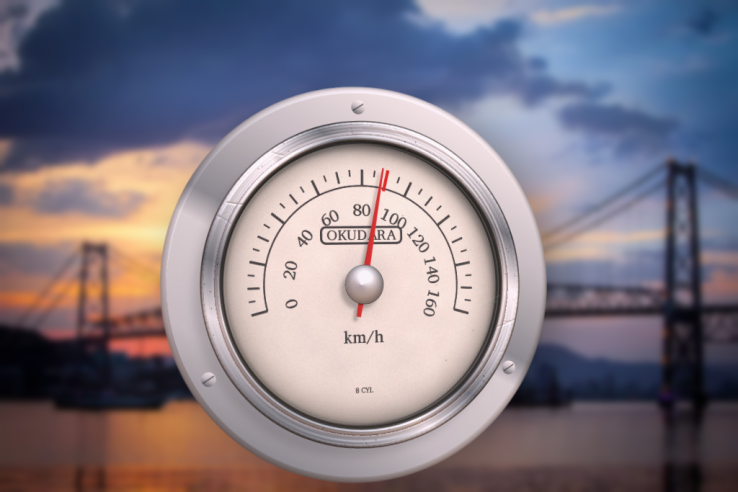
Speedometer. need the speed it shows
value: 87.5 km/h
